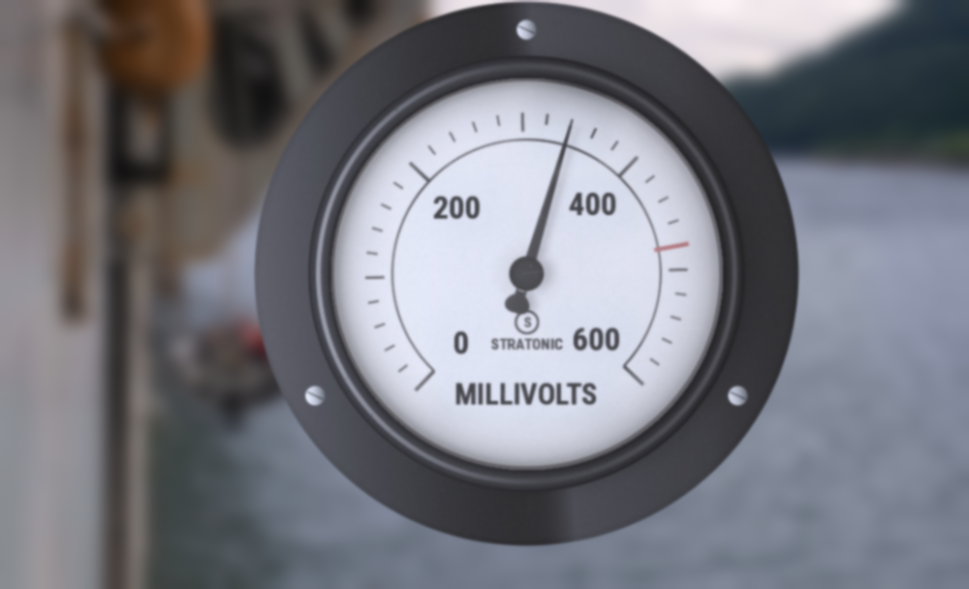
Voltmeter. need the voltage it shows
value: 340 mV
